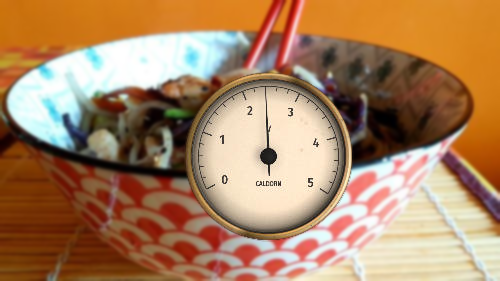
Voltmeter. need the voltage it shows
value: 2.4 V
